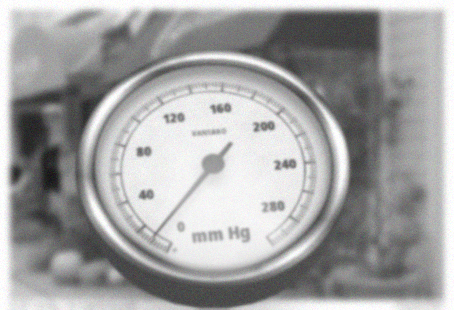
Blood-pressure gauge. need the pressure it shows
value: 10 mmHg
